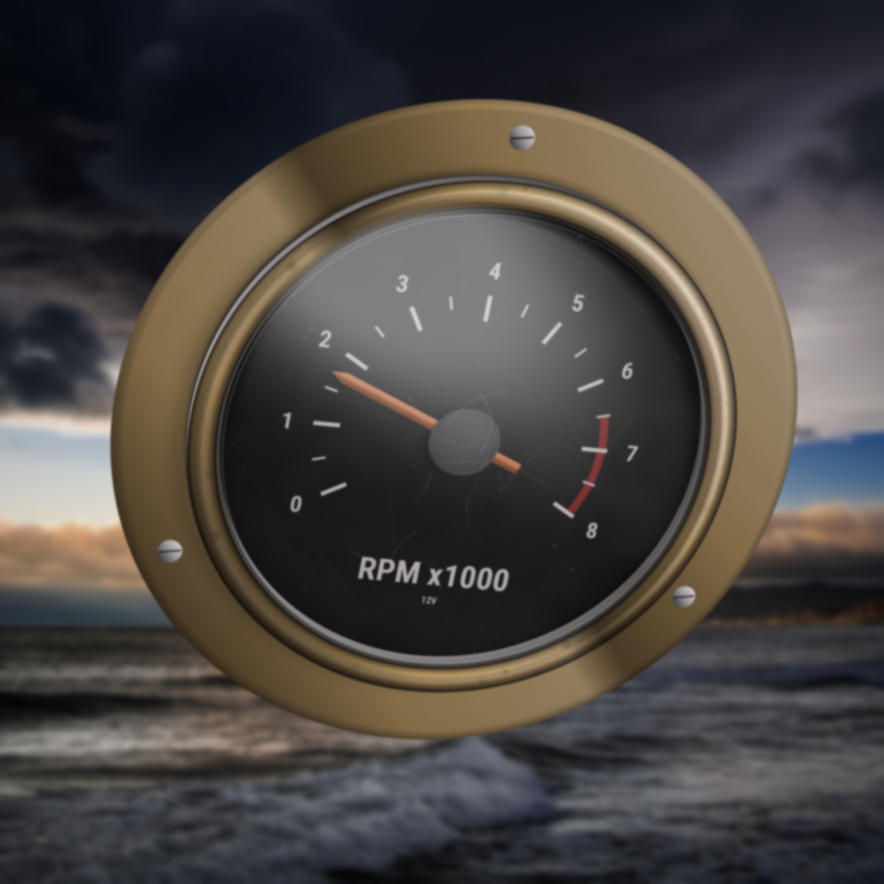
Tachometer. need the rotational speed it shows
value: 1750 rpm
